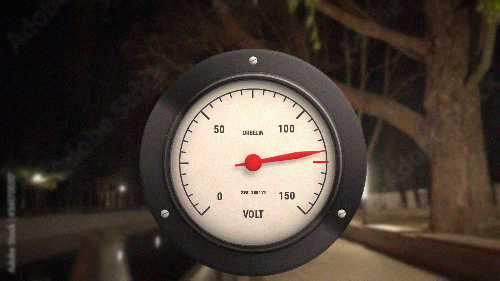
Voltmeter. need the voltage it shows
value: 120 V
